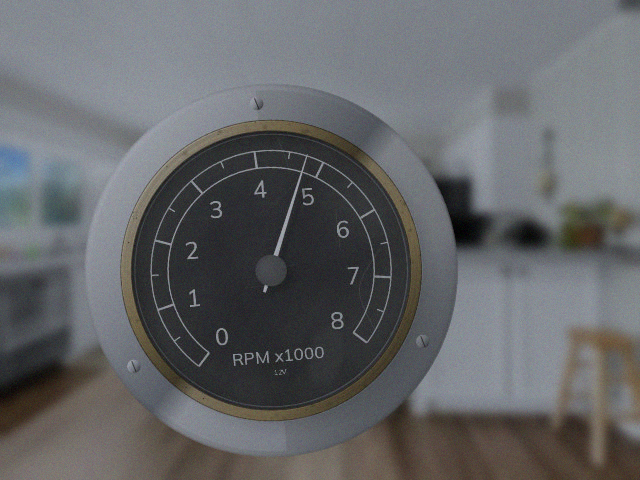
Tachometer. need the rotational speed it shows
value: 4750 rpm
